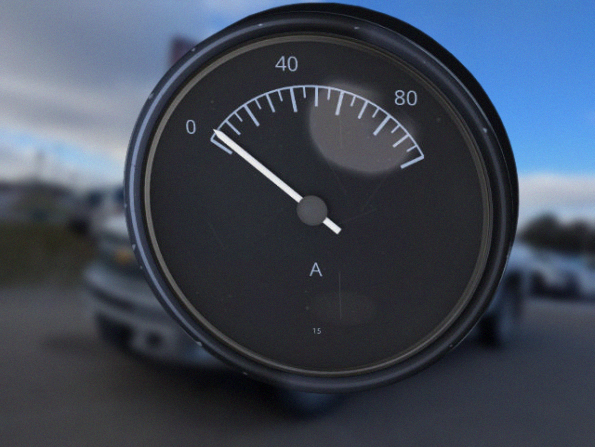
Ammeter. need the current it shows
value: 5 A
